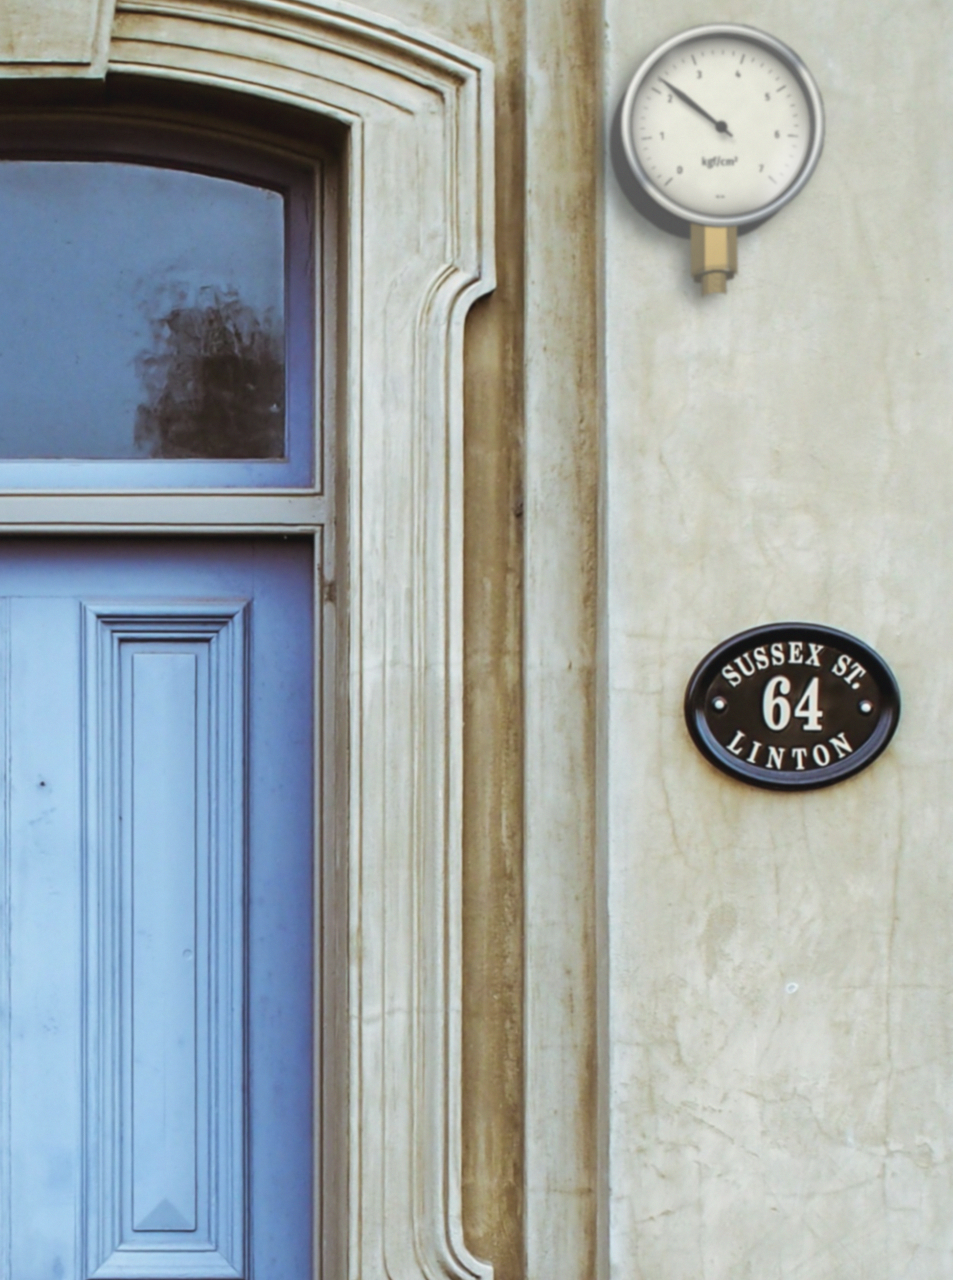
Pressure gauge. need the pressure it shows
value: 2.2 kg/cm²
